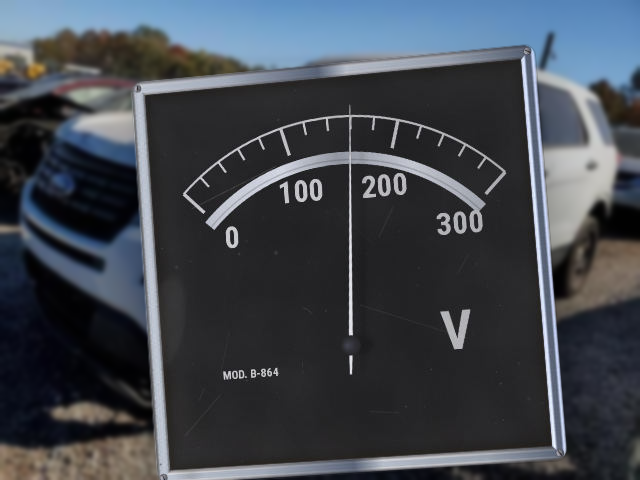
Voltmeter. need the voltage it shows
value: 160 V
